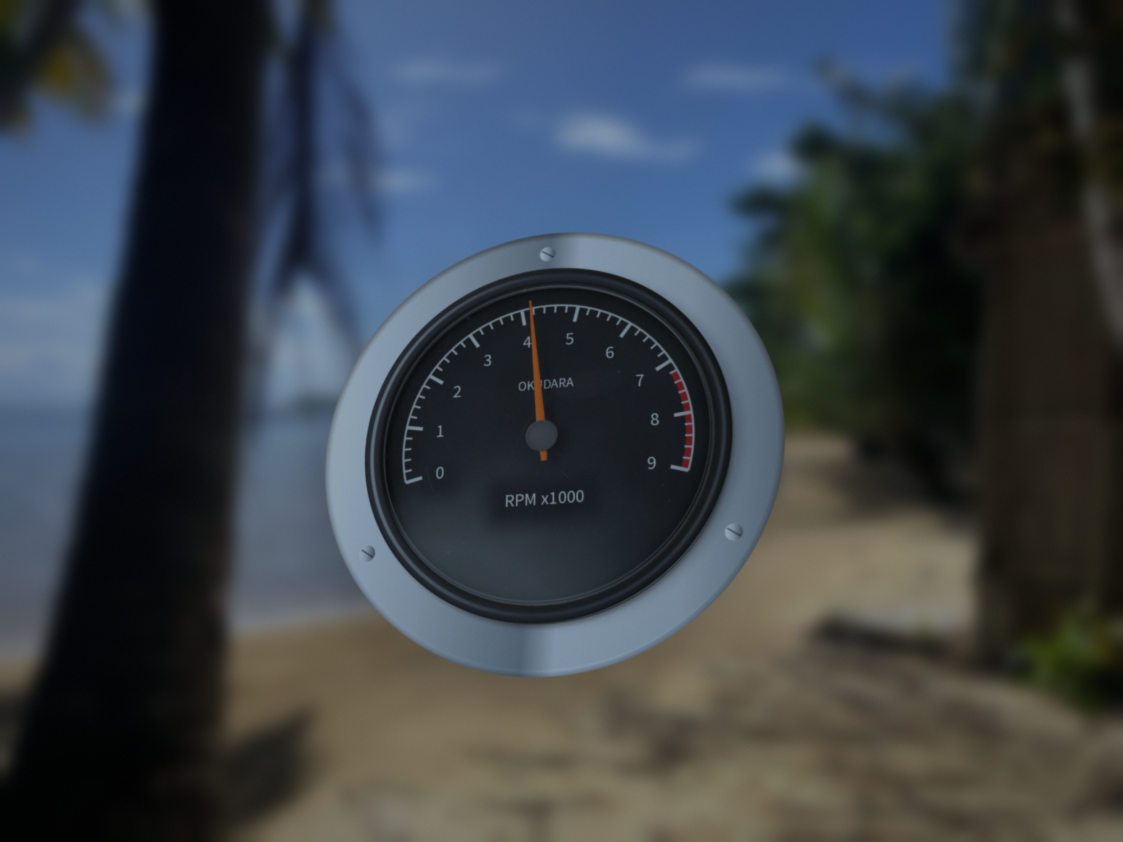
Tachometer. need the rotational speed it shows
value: 4200 rpm
